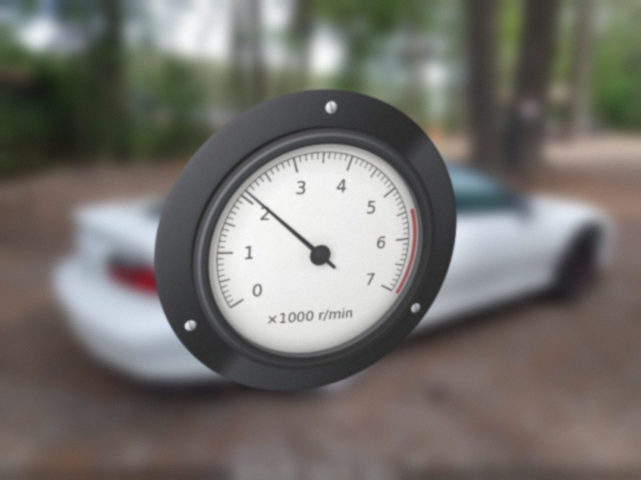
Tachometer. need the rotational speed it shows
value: 2100 rpm
